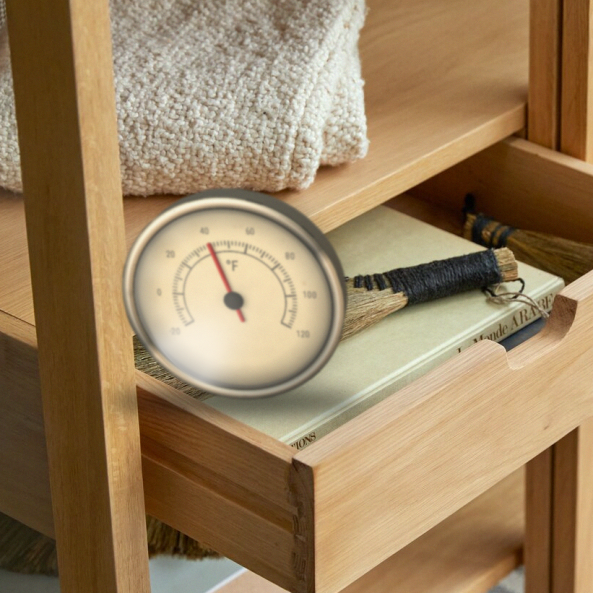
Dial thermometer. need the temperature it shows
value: 40 °F
